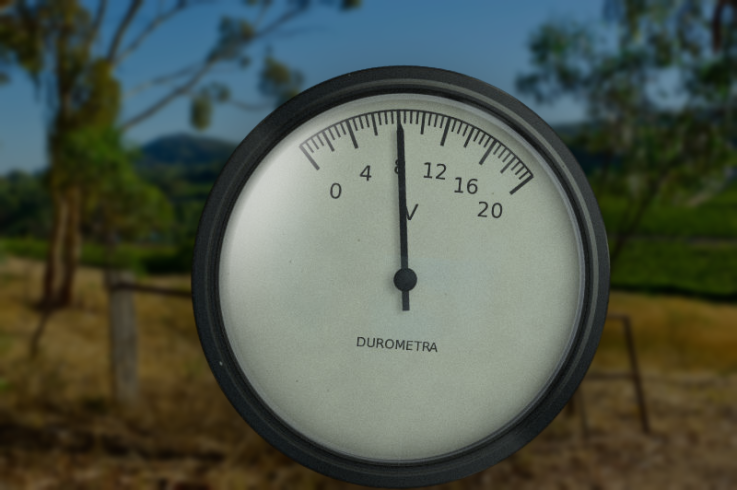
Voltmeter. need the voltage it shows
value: 8 V
